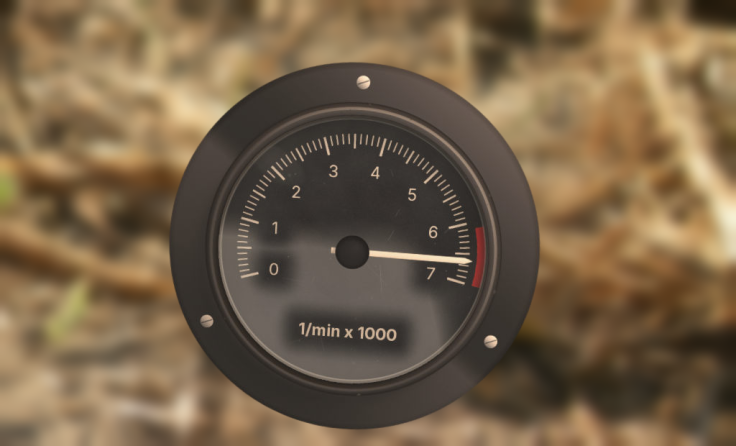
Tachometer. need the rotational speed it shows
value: 6600 rpm
